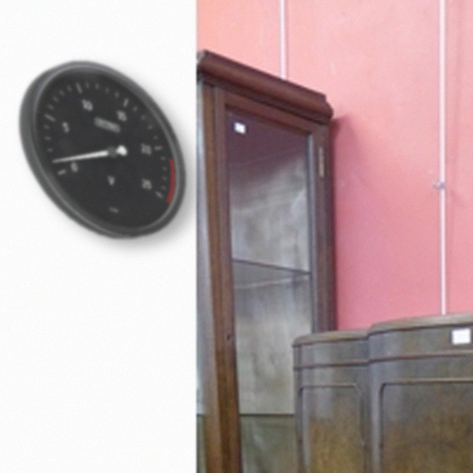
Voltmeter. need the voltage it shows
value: 1 V
